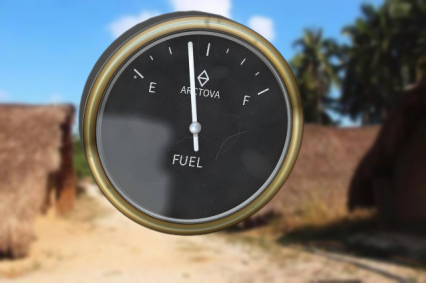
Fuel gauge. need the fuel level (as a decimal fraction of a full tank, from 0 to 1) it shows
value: 0.375
